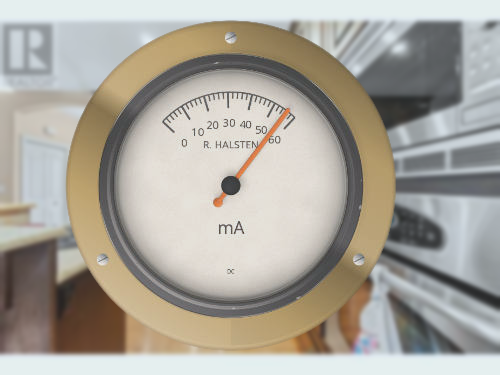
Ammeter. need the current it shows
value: 56 mA
